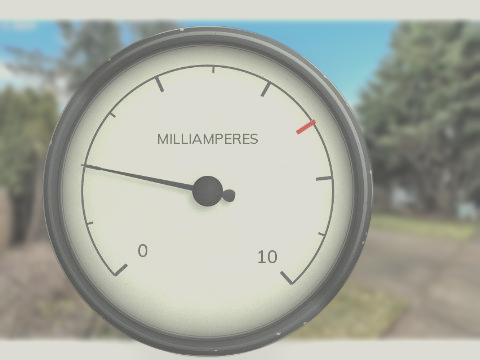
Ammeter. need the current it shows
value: 2 mA
